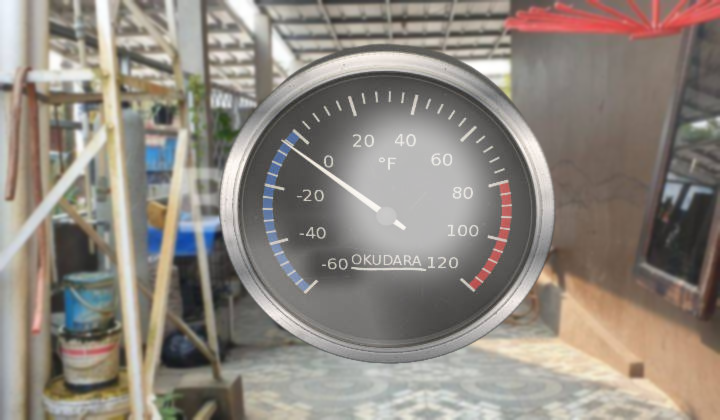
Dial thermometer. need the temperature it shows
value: -4 °F
